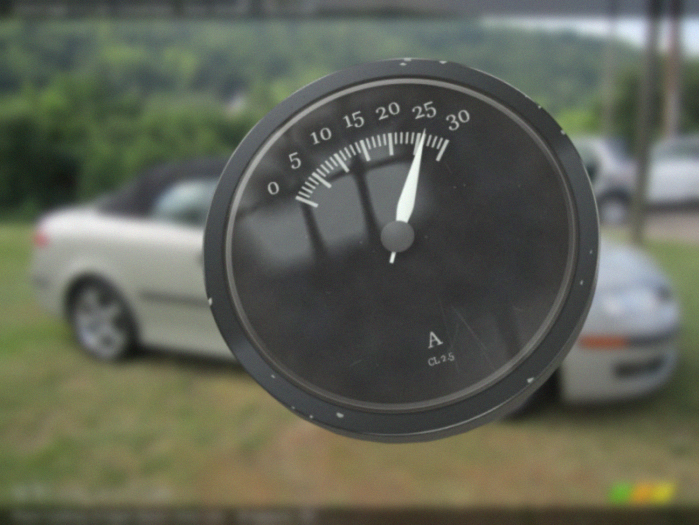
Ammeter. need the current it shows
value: 26 A
